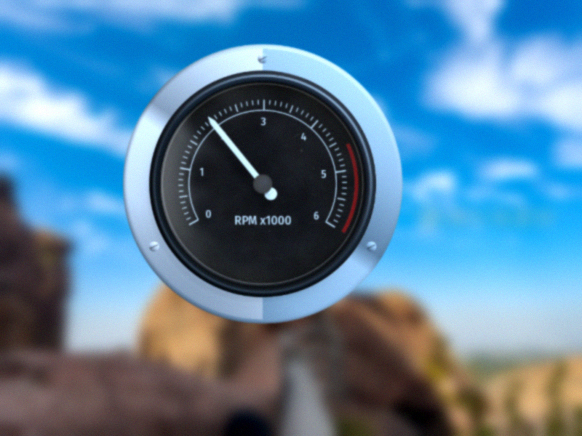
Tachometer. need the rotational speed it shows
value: 2000 rpm
